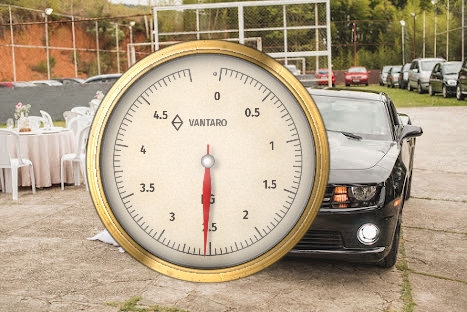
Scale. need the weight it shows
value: 2.55 kg
